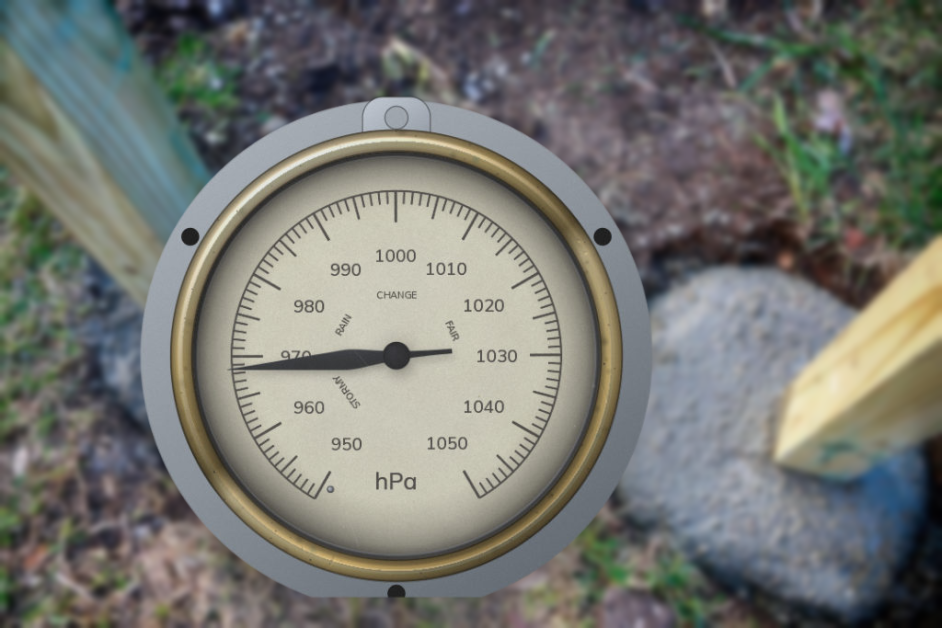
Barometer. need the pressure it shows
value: 968.5 hPa
